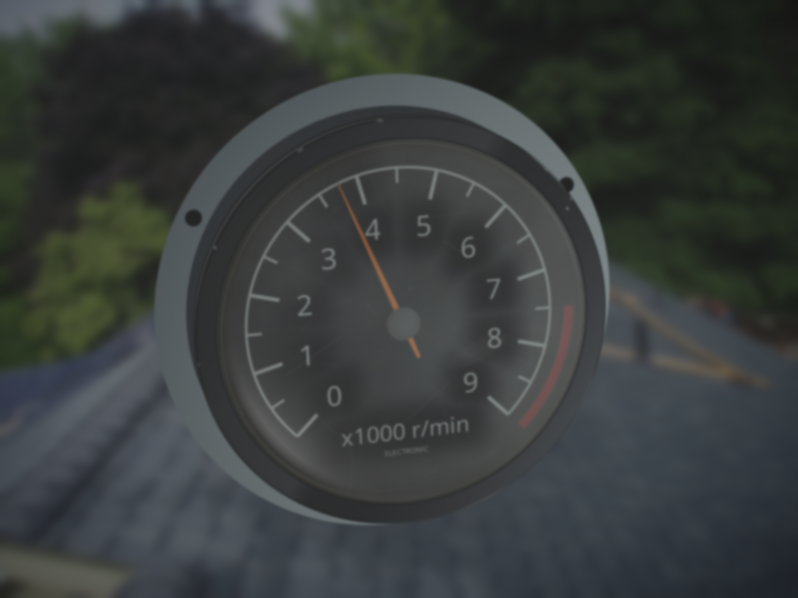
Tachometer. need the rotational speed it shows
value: 3750 rpm
